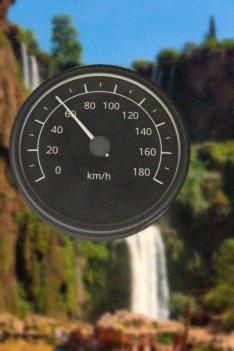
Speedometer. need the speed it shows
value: 60 km/h
